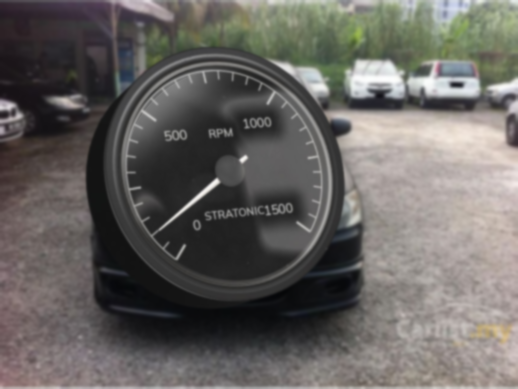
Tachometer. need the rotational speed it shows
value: 100 rpm
